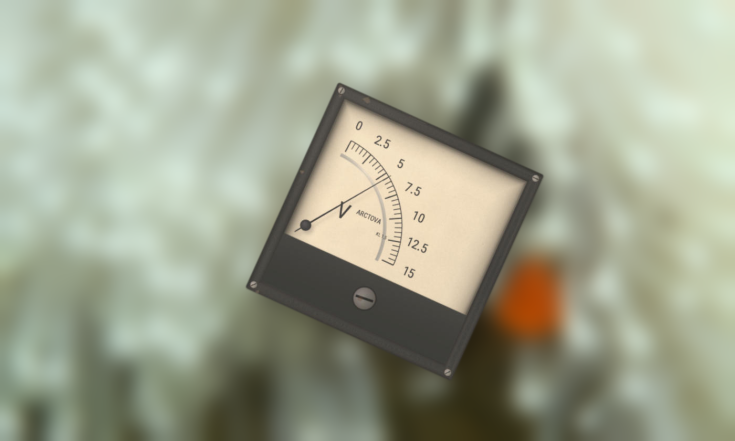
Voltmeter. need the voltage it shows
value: 5.5 V
